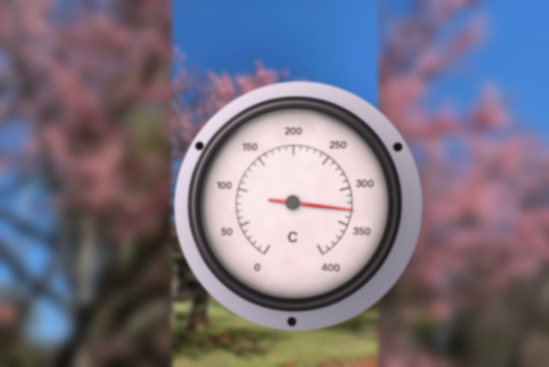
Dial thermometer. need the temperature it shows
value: 330 °C
